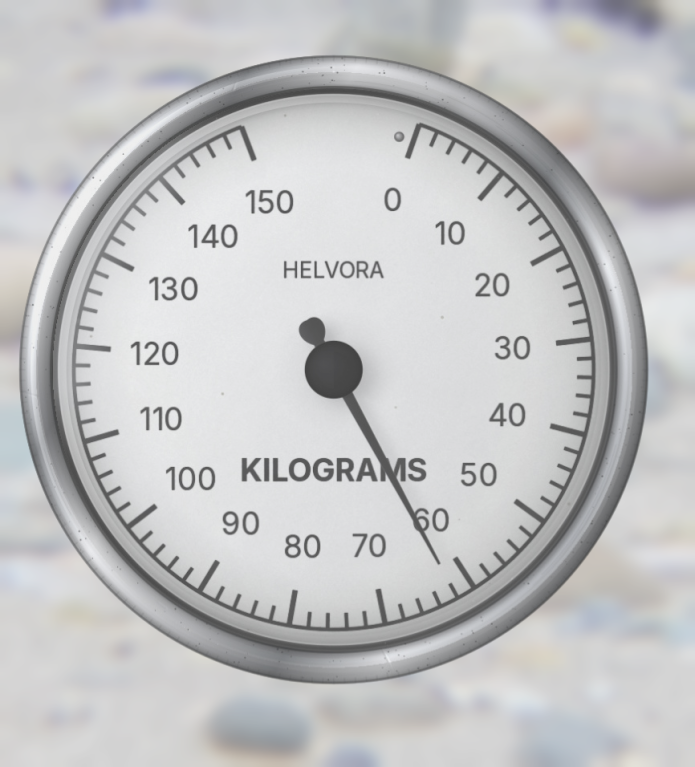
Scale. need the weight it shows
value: 62 kg
